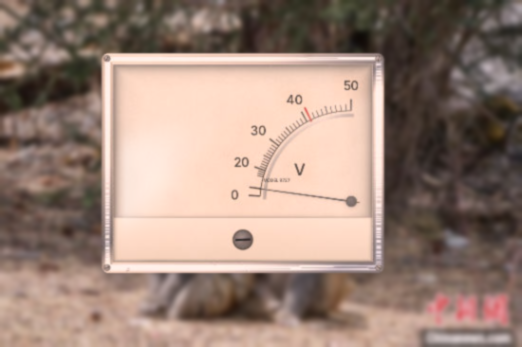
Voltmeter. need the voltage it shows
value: 10 V
